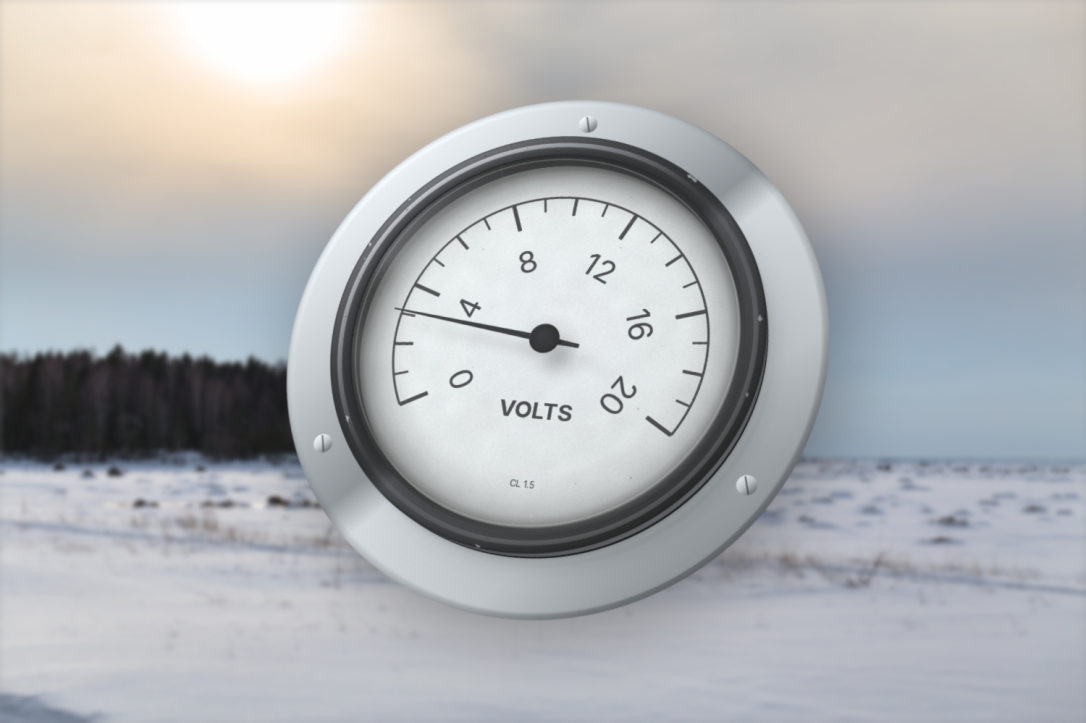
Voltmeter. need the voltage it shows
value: 3 V
